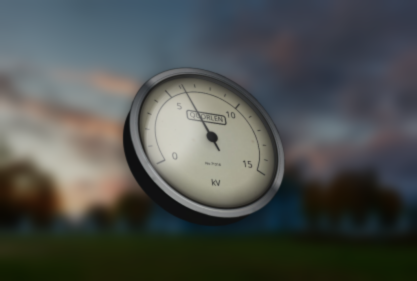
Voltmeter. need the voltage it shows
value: 6 kV
